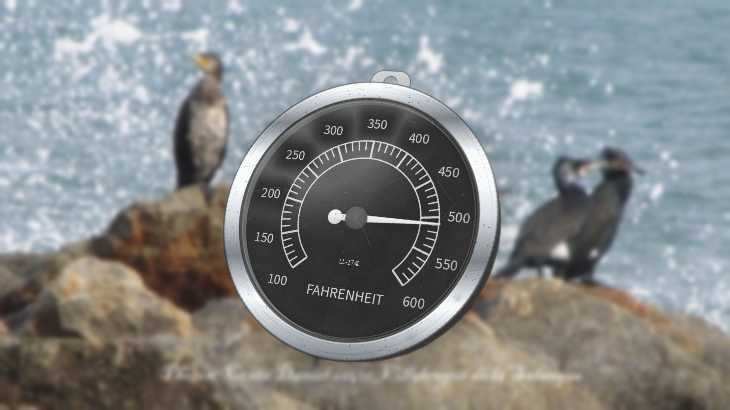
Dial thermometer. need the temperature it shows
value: 510 °F
